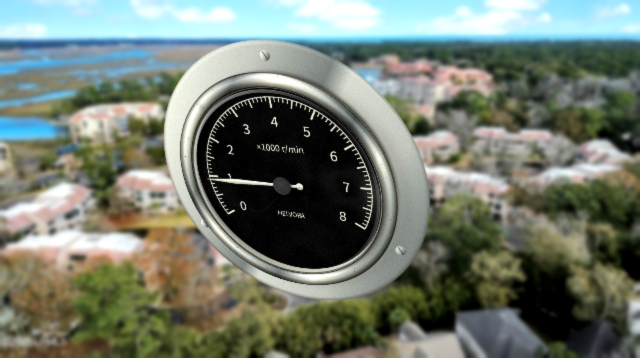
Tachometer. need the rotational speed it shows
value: 1000 rpm
